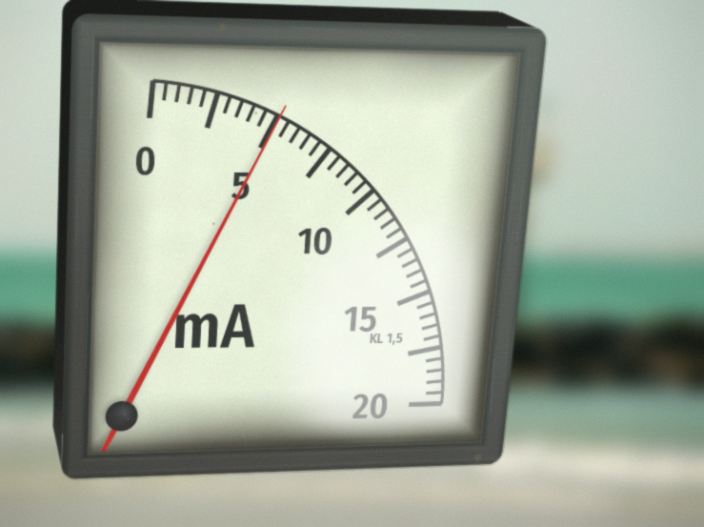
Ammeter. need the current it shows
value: 5 mA
